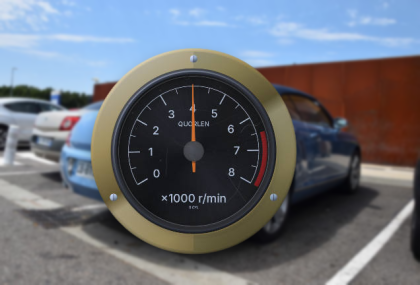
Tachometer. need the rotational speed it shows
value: 4000 rpm
